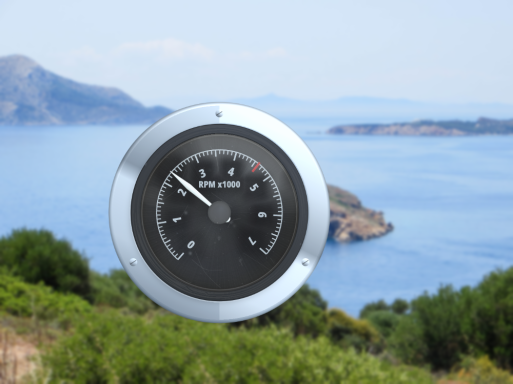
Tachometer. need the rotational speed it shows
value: 2300 rpm
